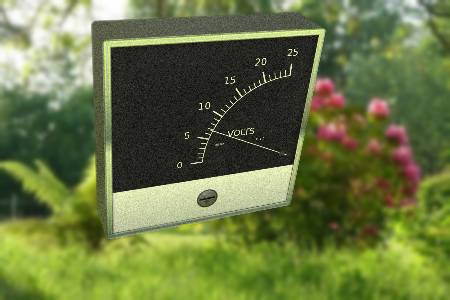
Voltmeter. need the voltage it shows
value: 7 V
